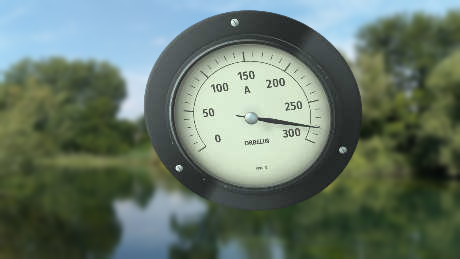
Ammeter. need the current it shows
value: 280 A
